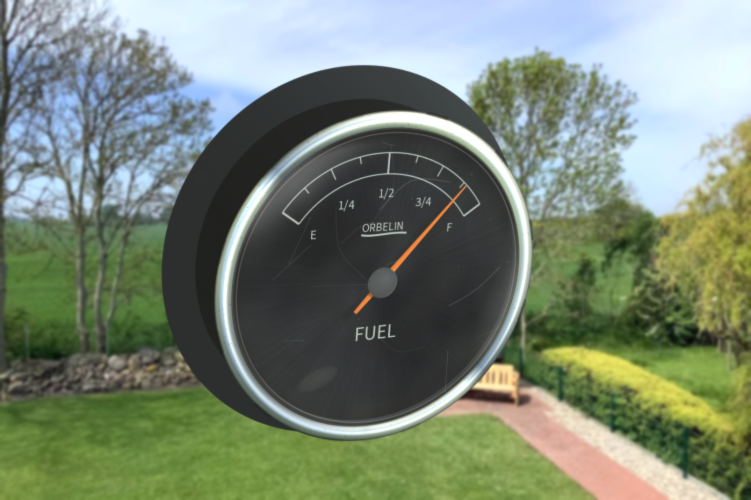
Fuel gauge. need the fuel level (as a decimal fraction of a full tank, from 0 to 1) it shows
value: 0.875
